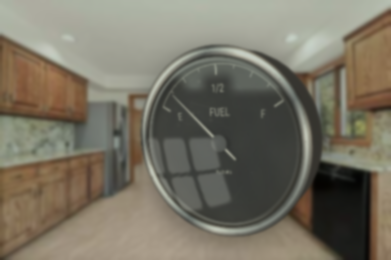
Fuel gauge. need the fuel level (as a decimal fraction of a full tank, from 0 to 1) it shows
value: 0.125
